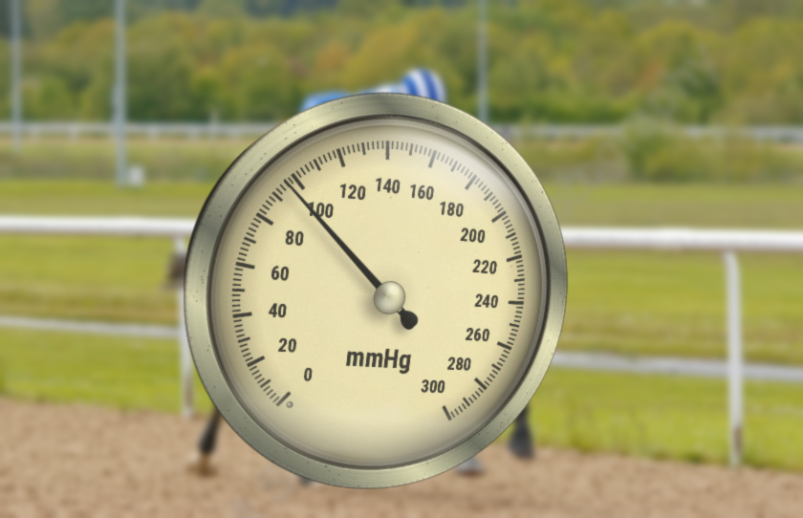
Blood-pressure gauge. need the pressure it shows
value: 96 mmHg
